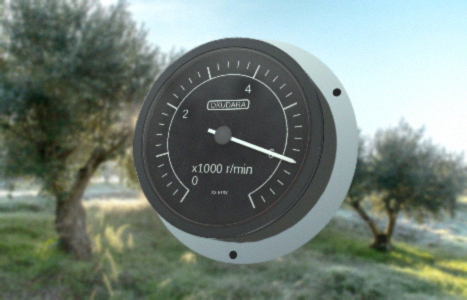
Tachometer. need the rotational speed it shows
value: 6000 rpm
